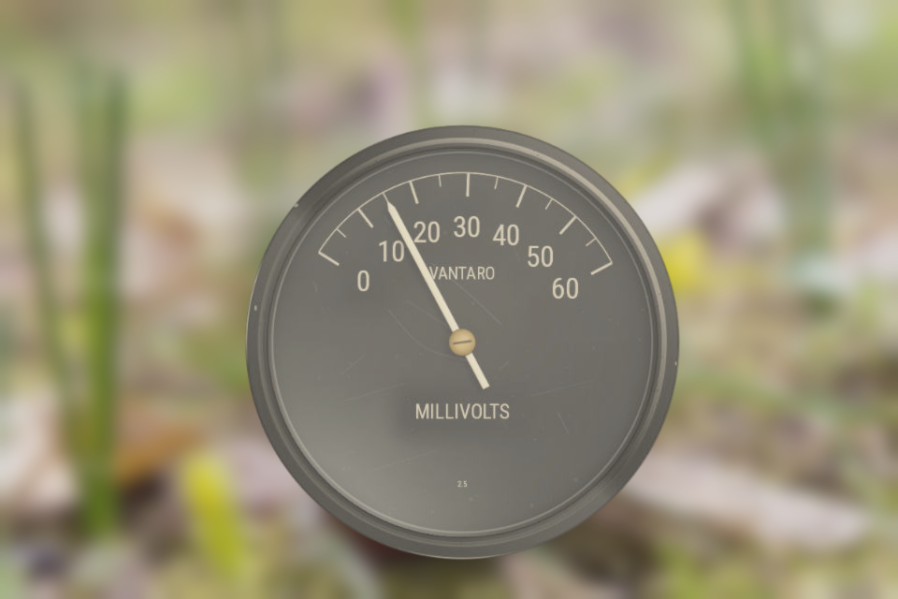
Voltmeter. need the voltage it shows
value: 15 mV
